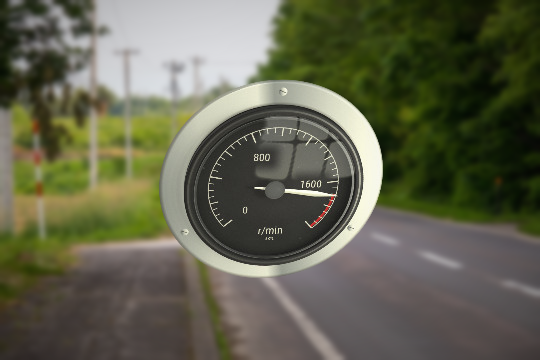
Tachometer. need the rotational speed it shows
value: 1700 rpm
